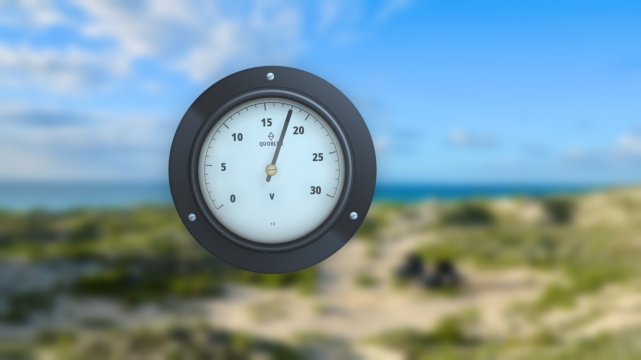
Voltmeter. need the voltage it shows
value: 18 V
